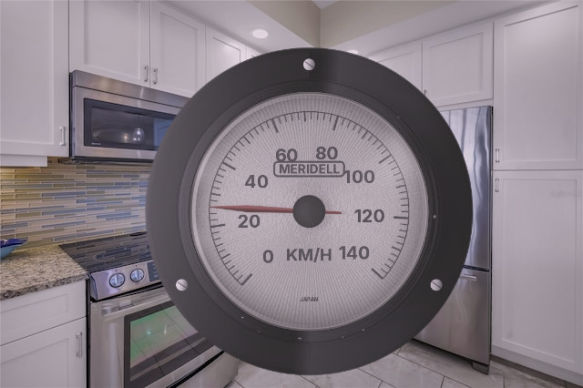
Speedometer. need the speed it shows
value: 26 km/h
